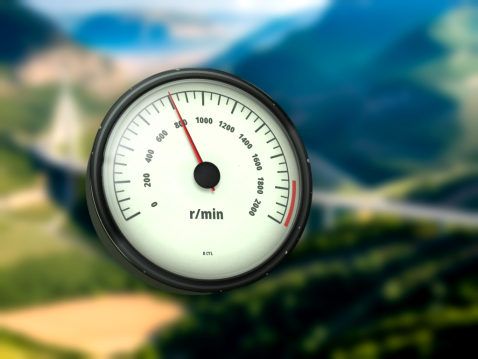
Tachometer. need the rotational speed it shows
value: 800 rpm
